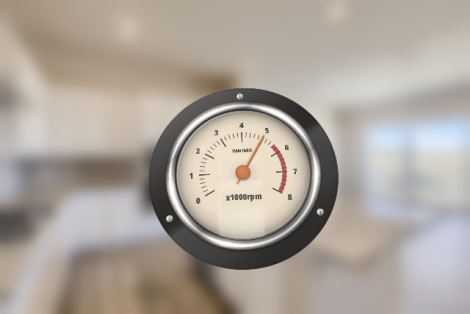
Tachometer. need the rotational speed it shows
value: 5000 rpm
